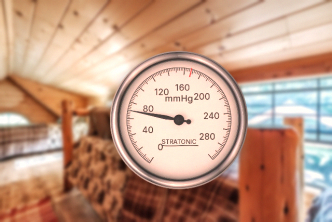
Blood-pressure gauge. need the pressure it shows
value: 70 mmHg
